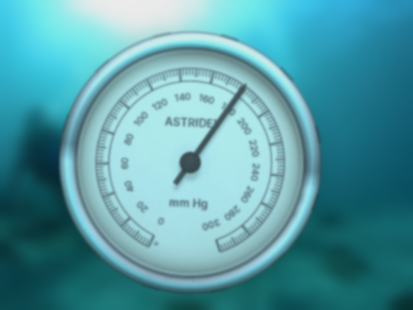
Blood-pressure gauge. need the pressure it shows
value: 180 mmHg
